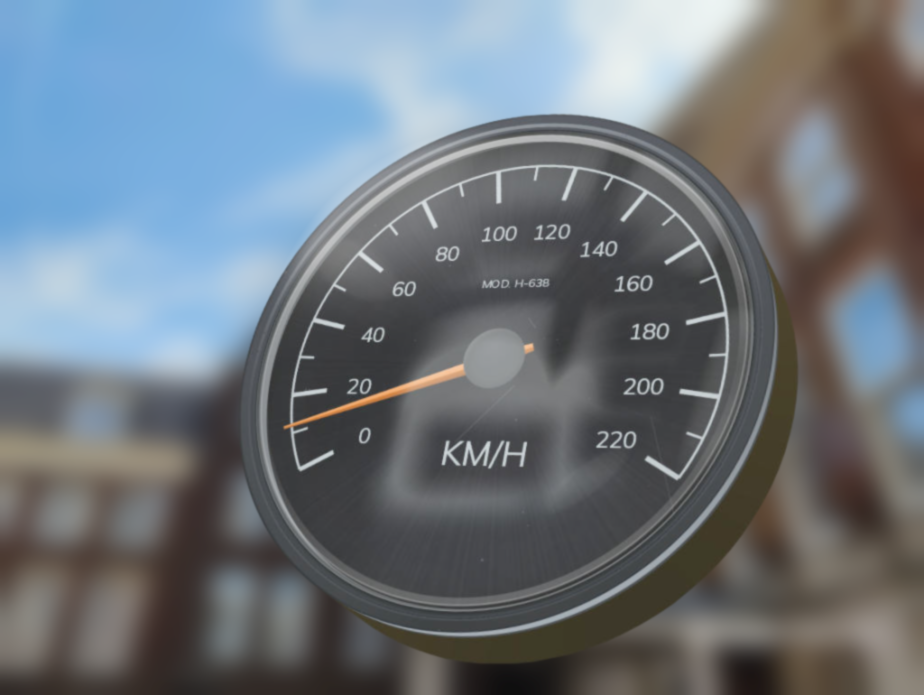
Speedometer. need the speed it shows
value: 10 km/h
